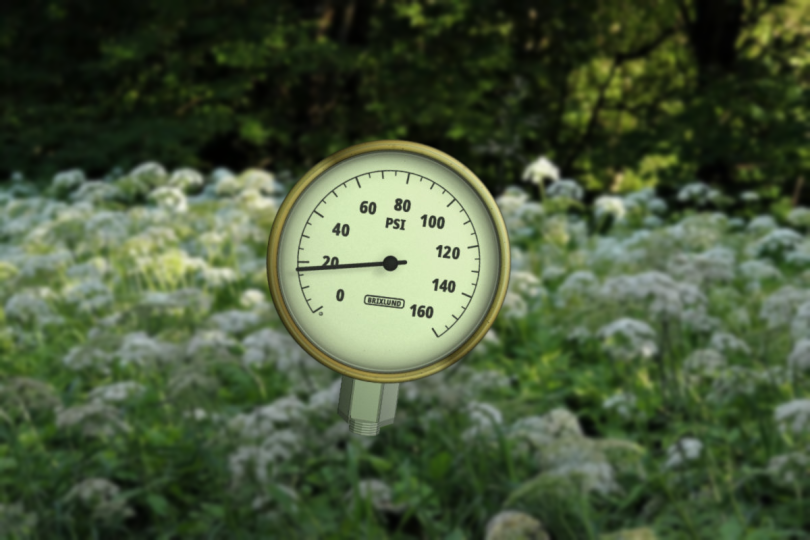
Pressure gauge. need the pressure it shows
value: 17.5 psi
